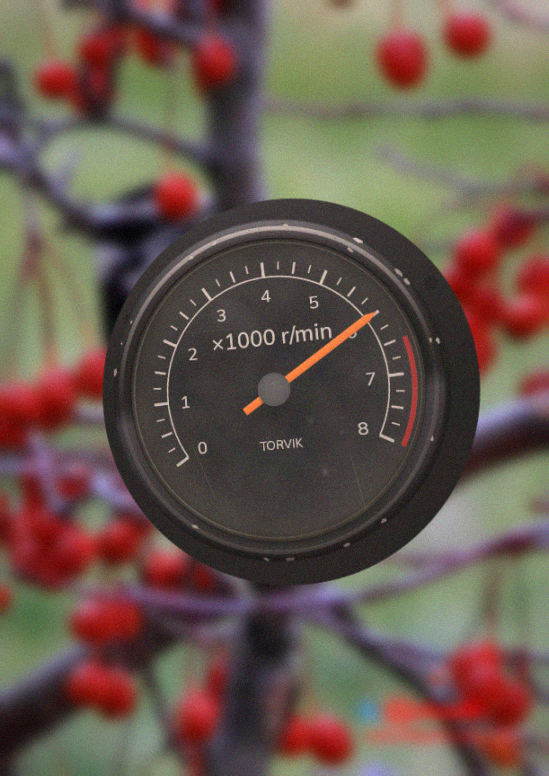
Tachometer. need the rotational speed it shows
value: 6000 rpm
